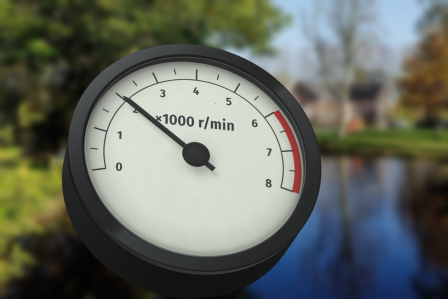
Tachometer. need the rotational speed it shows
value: 2000 rpm
